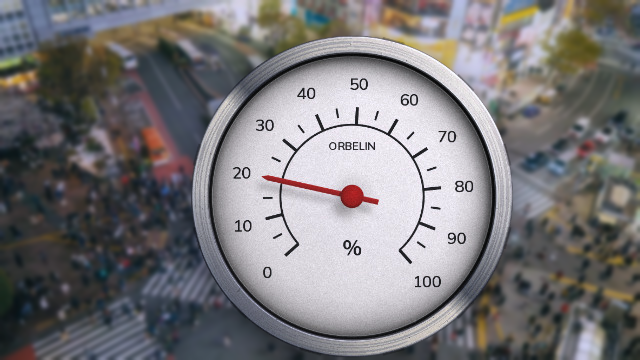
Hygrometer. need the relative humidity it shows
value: 20 %
